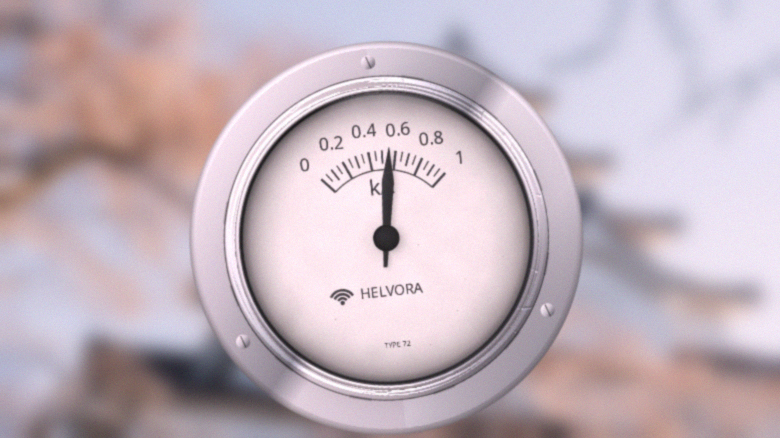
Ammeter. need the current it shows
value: 0.55 kA
